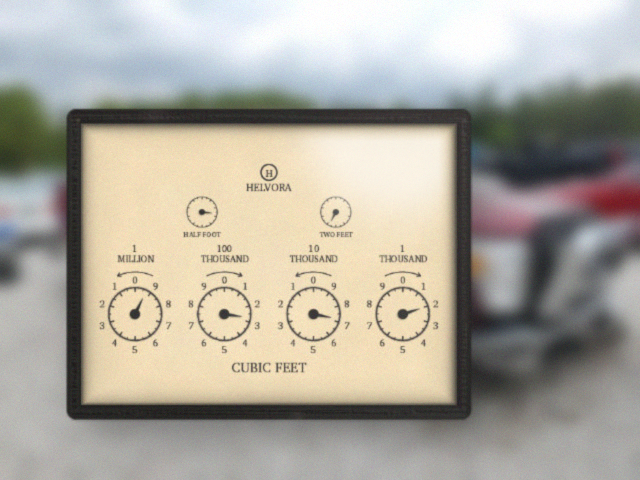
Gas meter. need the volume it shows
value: 927200 ft³
